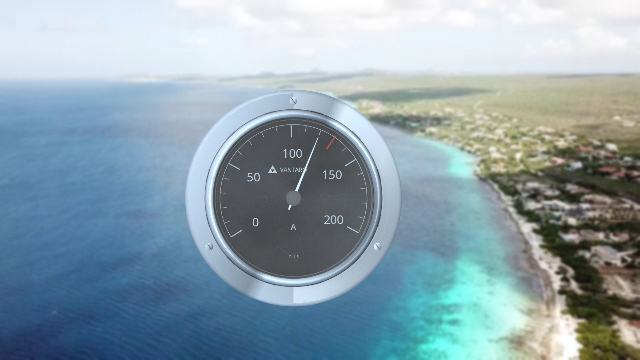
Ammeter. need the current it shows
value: 120 A
